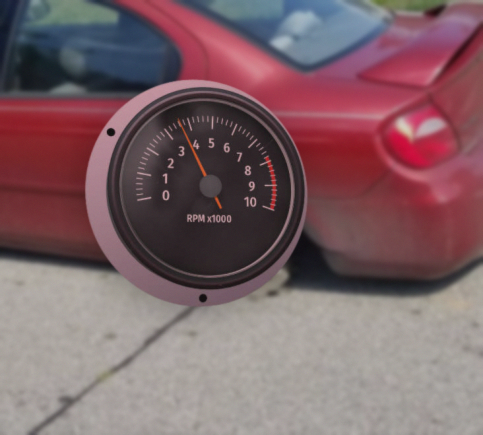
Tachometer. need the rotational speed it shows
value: 3600 rpm
